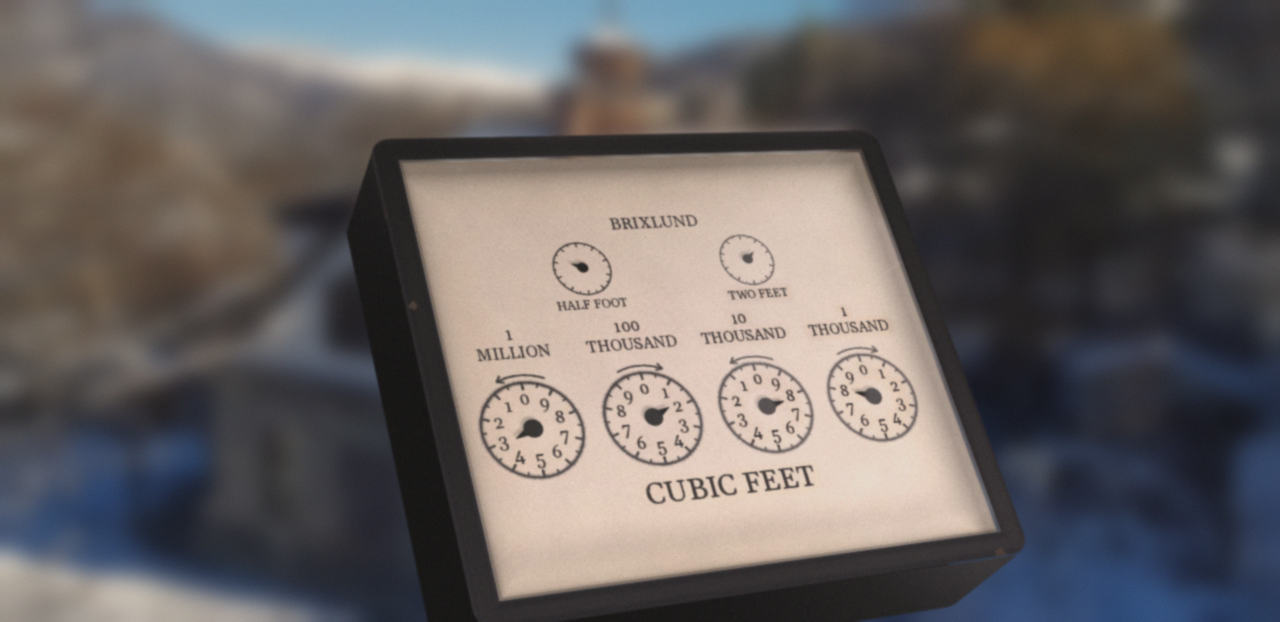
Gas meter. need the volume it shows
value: 317800 ft³
